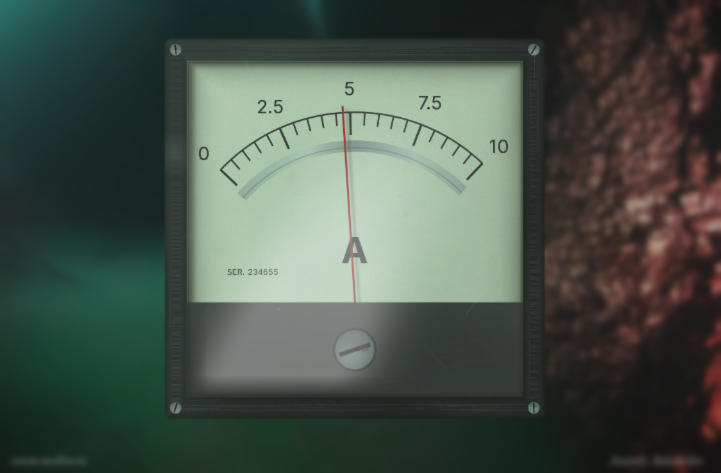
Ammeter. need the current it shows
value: 4.75 A
